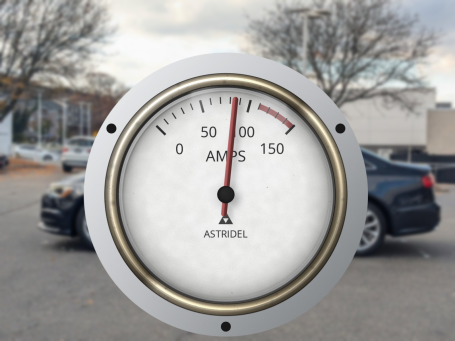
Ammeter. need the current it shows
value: 85 A
